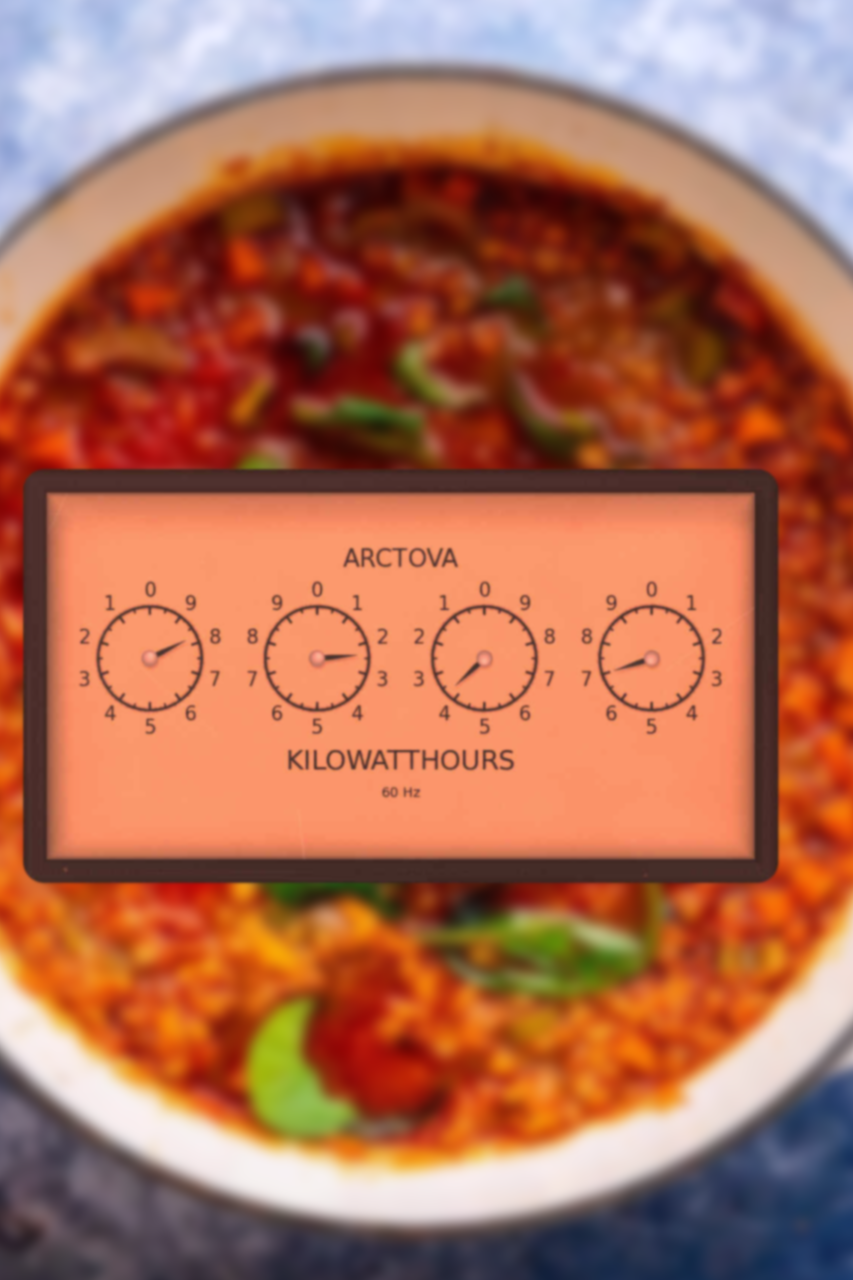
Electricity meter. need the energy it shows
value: 8237 kWh
